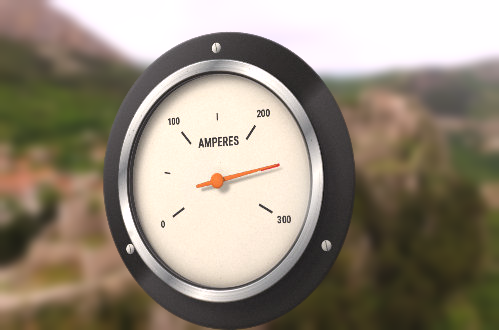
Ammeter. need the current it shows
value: 250 A
